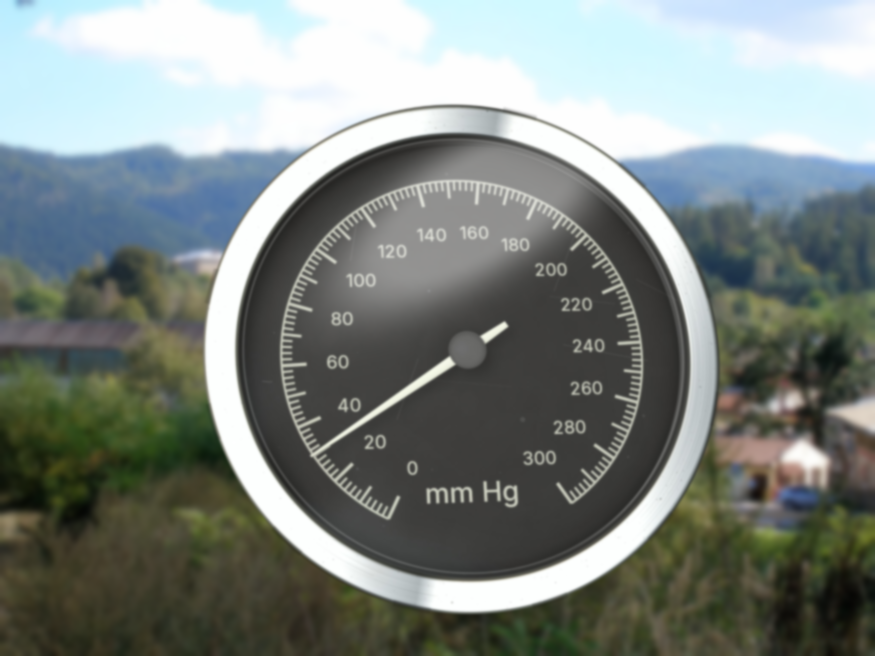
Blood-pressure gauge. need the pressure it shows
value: 30 mmHg
